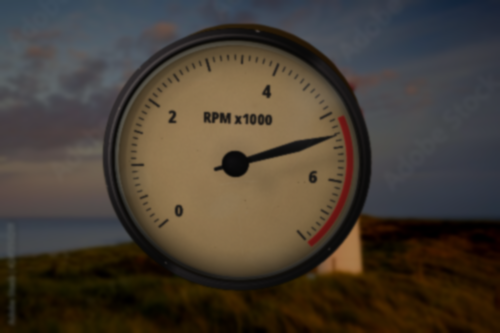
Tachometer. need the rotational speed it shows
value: 5300 rpm
